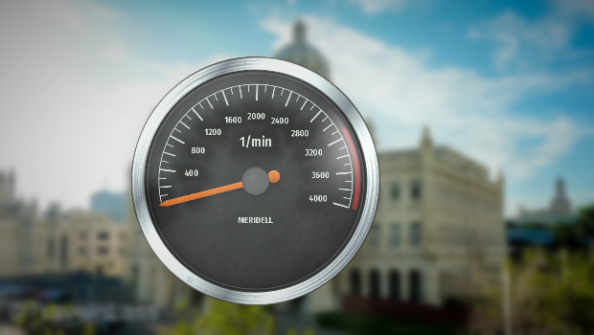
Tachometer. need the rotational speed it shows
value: 0 rpm
